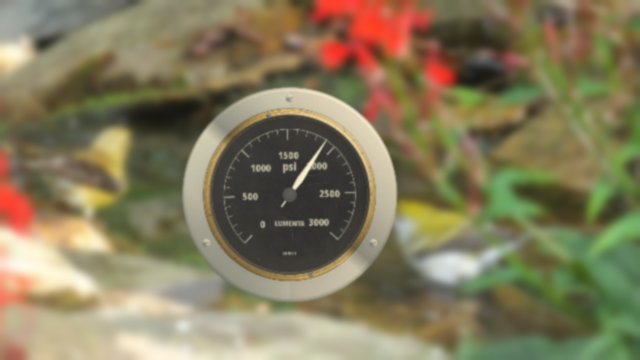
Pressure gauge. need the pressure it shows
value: 1900 psi
